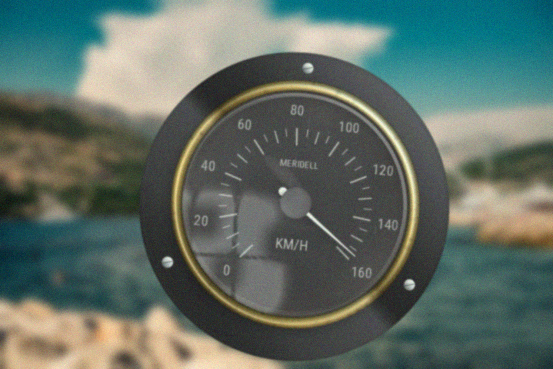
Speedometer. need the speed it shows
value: 157.5 km/h
